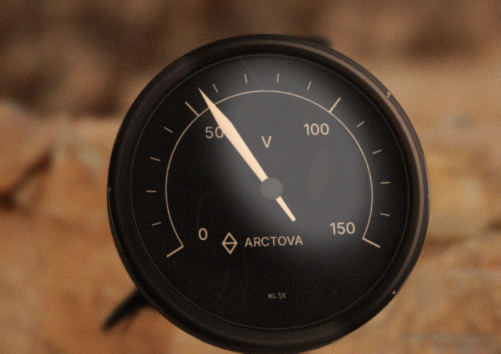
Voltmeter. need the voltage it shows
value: 55 V
